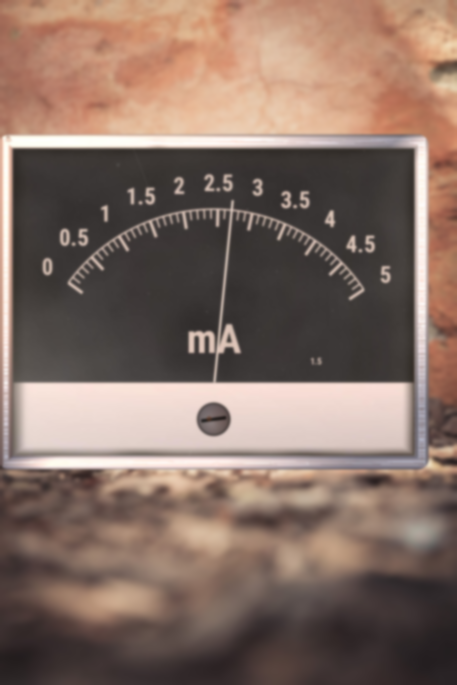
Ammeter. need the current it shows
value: 2.7 mA
